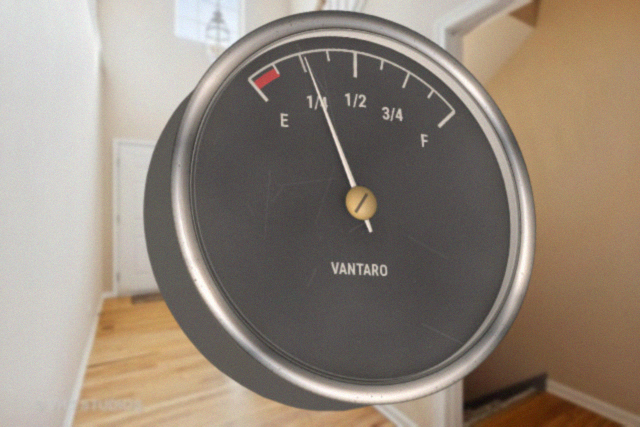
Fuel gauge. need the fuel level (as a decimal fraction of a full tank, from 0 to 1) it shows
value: 0.25
